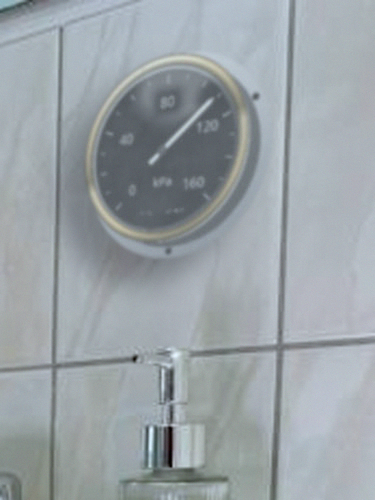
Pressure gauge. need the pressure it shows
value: 110 kPa
